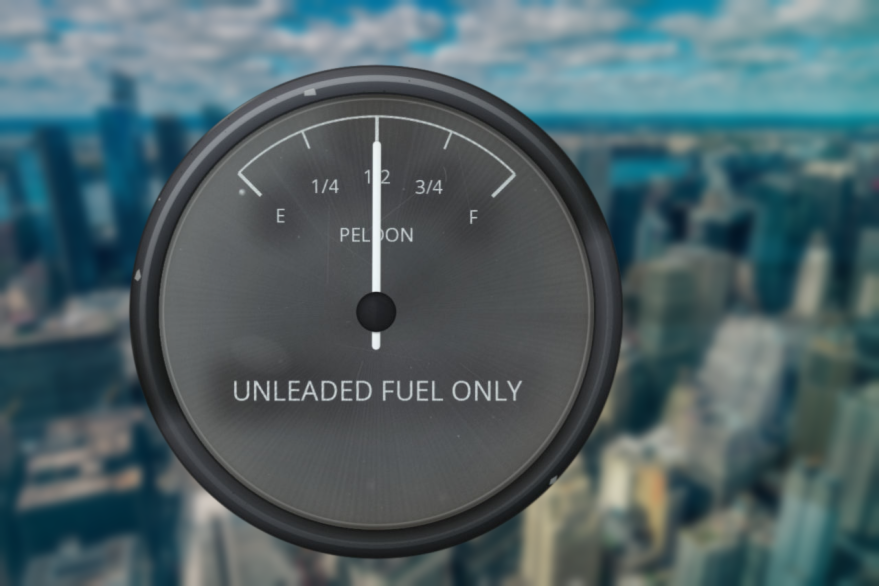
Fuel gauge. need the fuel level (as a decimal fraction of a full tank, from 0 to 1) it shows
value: 0.5
